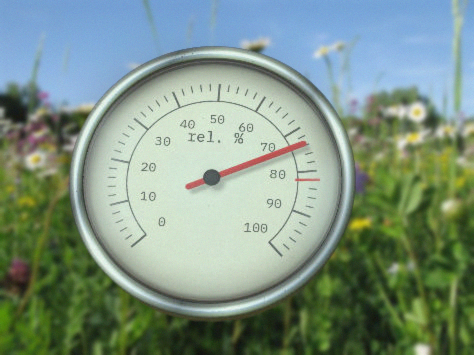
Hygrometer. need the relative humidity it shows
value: 74 %
